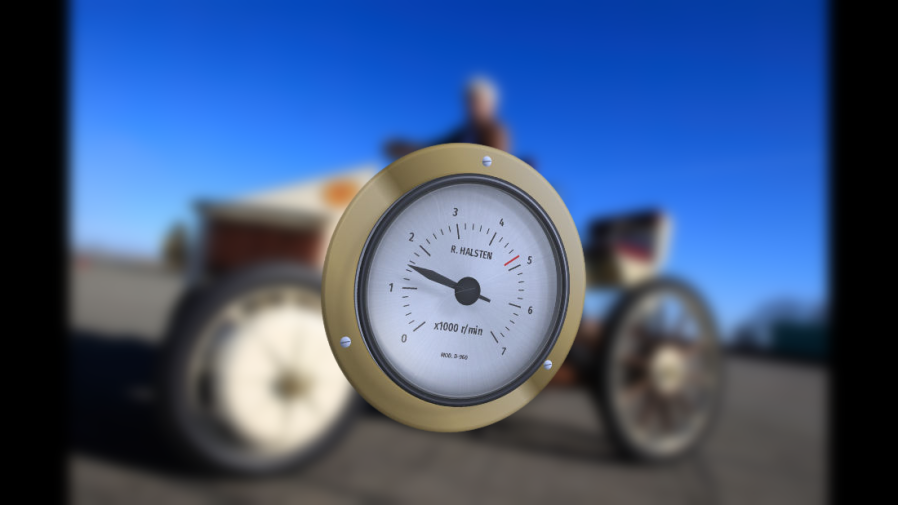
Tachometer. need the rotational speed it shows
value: 1500 rpm
